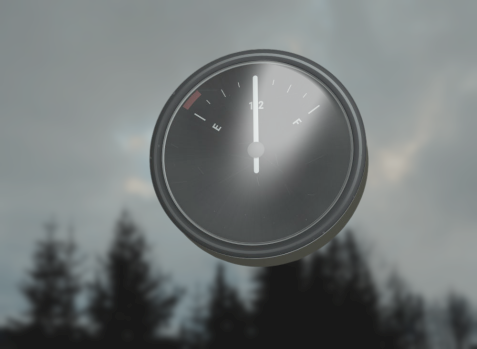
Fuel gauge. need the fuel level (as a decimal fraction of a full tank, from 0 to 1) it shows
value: 0.5
